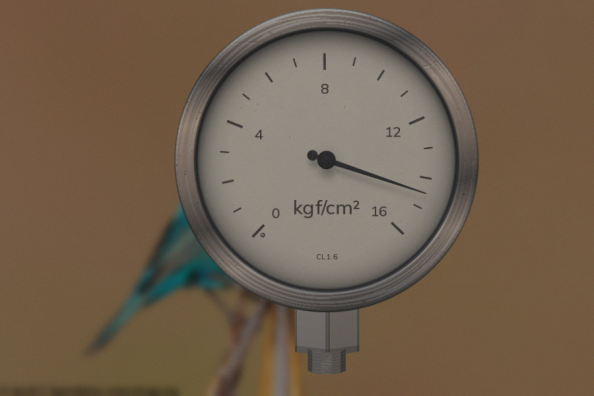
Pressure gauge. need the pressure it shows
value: 14.5 kg/cm²
